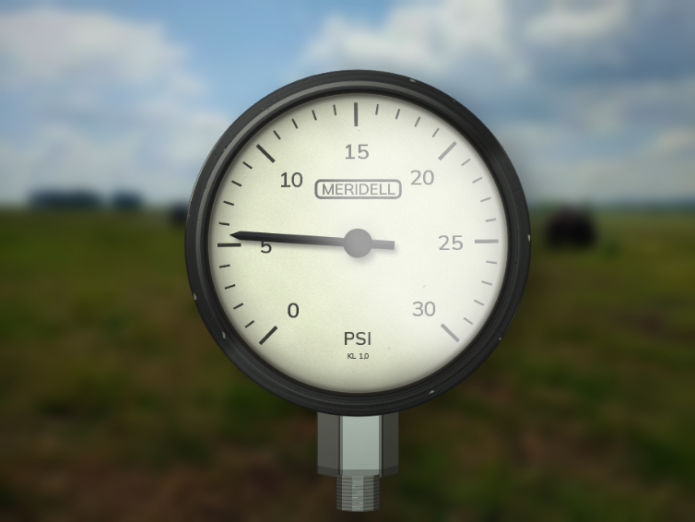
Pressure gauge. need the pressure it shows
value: 5.5 psi
